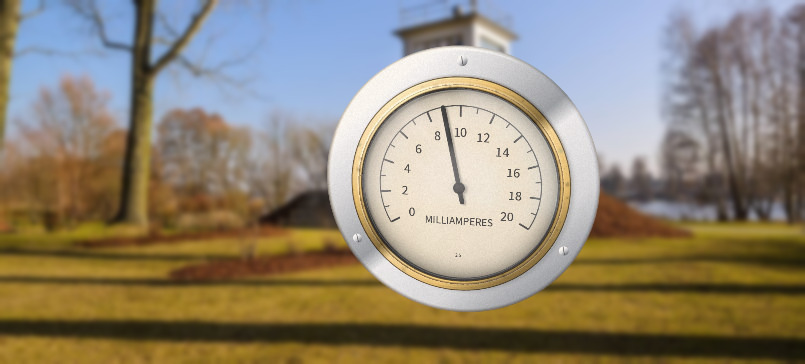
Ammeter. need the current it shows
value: 9 mA
